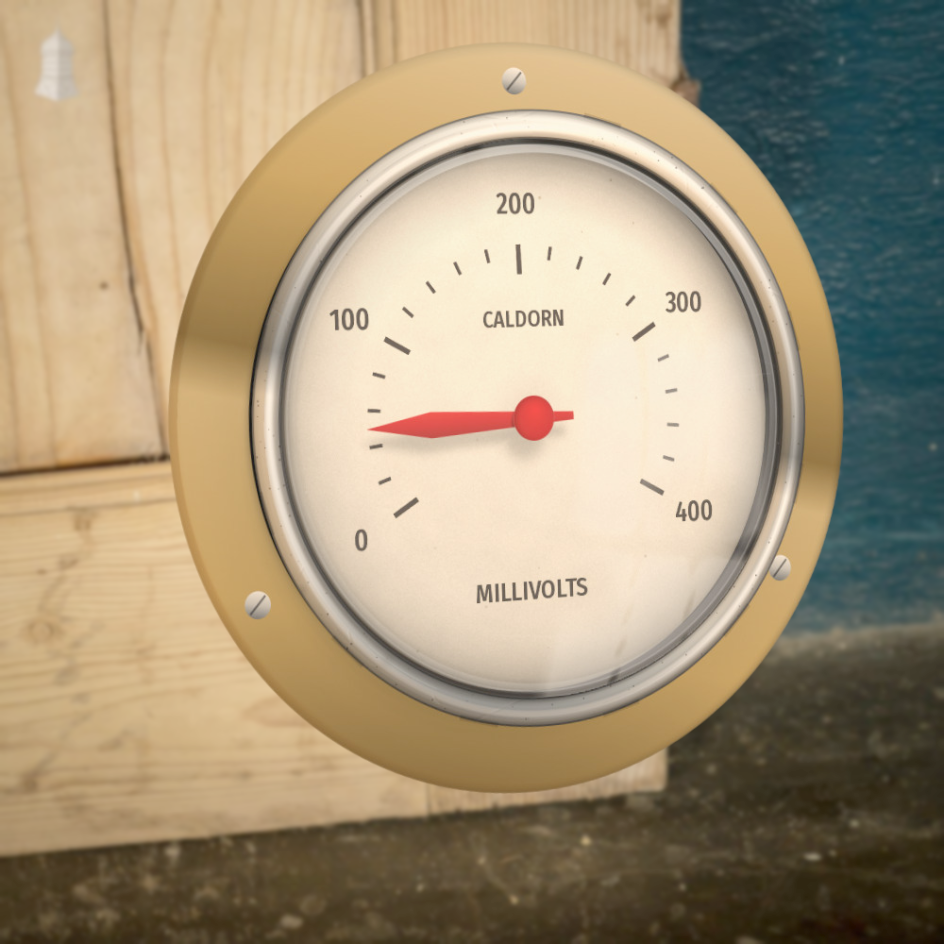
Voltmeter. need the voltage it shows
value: 50 mV
